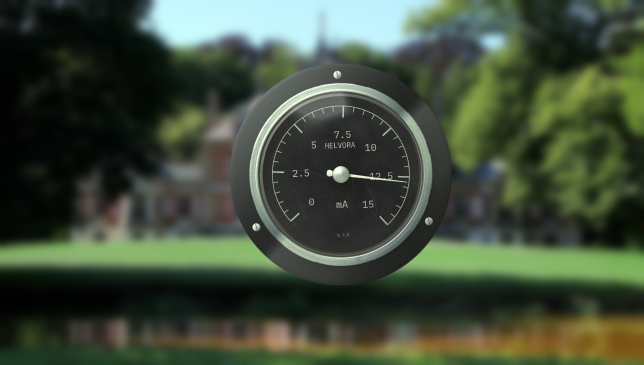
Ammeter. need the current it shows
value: 12.75 mA
